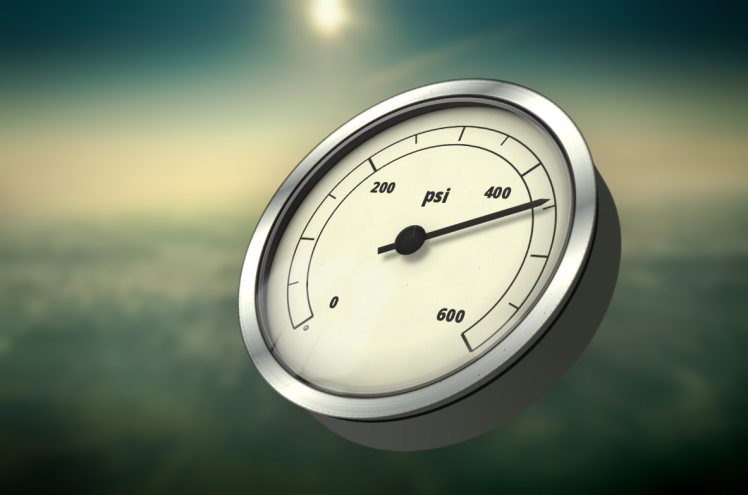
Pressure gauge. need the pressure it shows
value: 450 psi
